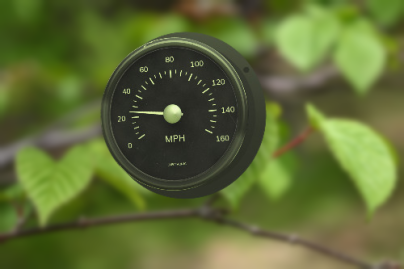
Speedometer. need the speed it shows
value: 25 mph
